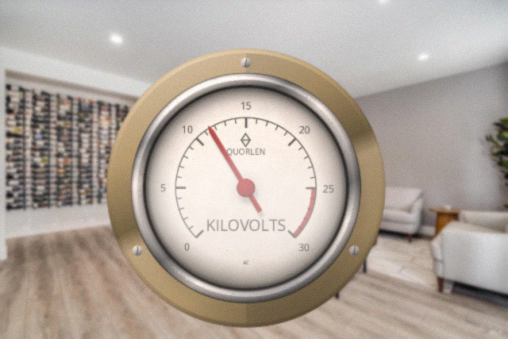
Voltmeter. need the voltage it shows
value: 11.5 kV
